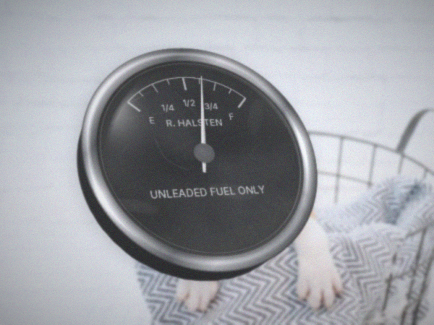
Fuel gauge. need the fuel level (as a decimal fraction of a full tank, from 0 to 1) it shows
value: 0.625
